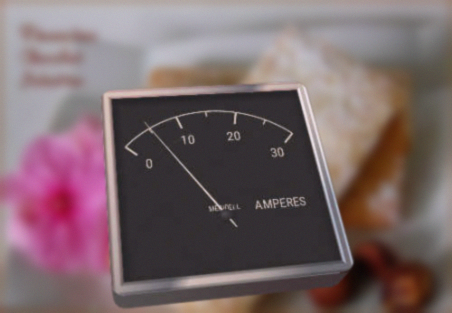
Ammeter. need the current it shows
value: 5 A
